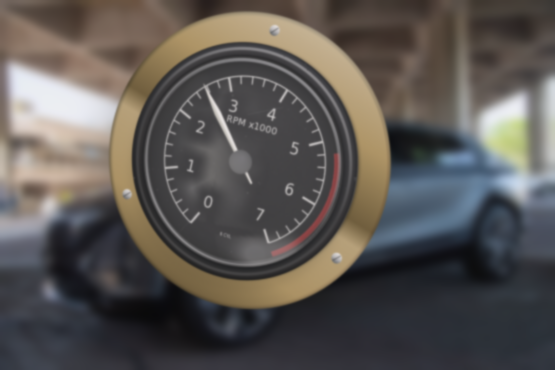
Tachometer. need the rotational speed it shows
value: 2600 rpm
